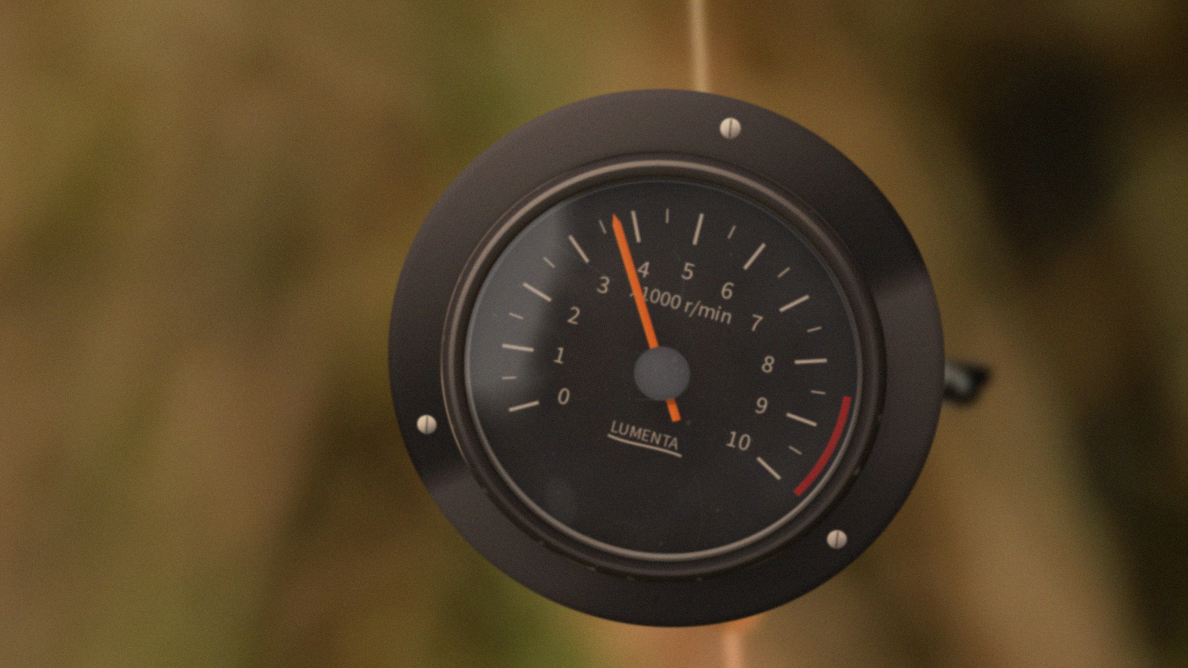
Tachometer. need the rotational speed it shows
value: 3750 rpm
